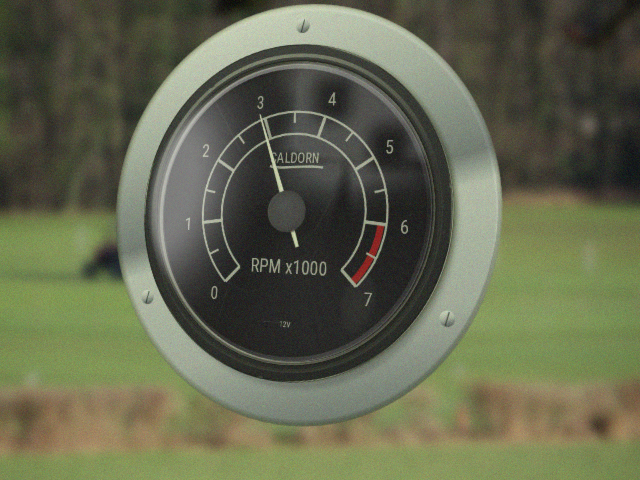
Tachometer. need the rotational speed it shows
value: 3000 rpm
